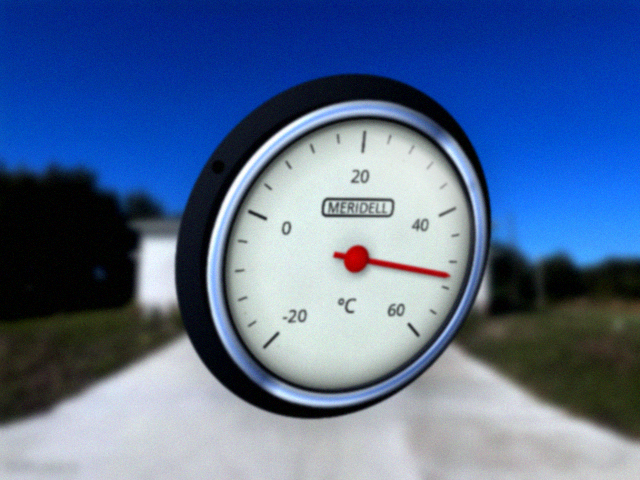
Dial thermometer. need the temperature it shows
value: 50 °C
